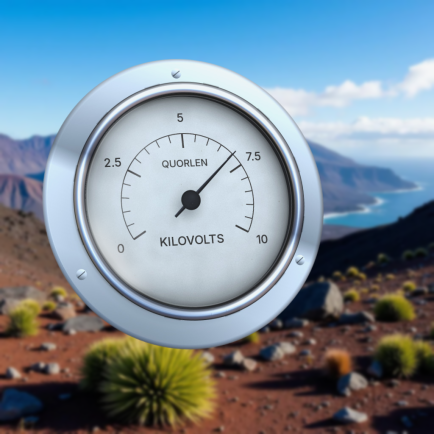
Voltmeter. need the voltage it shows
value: 7 kV
